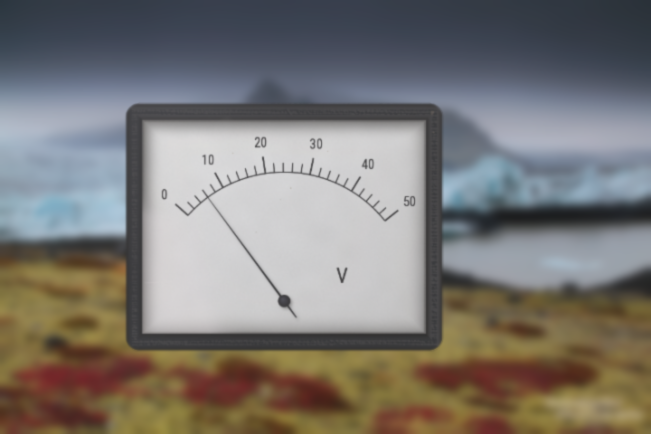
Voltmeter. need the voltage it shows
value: 6 V
